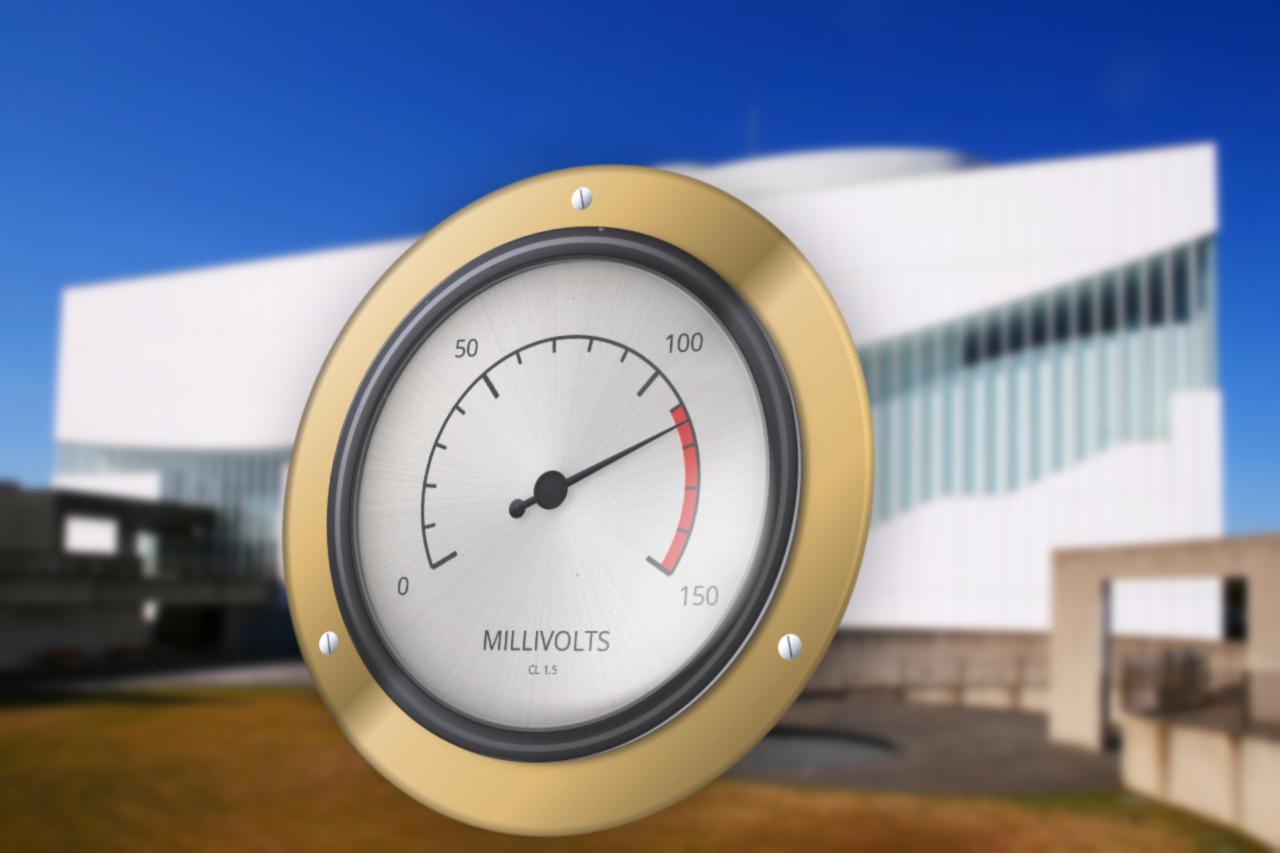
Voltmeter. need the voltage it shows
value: 115 mV
